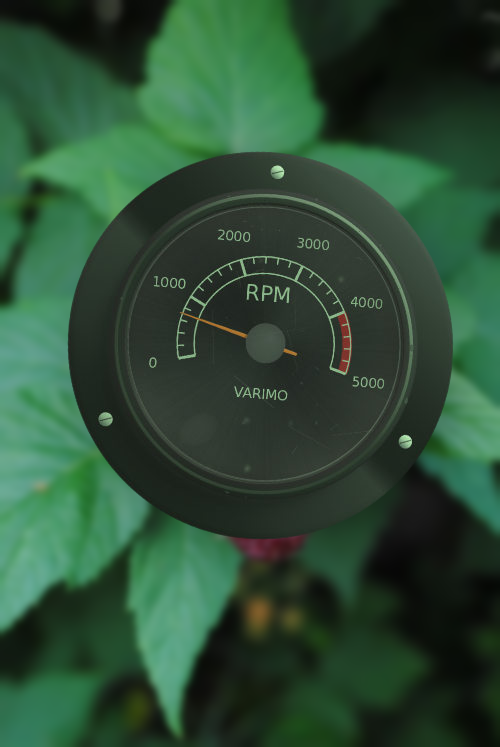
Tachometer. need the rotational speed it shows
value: 700 rpm
